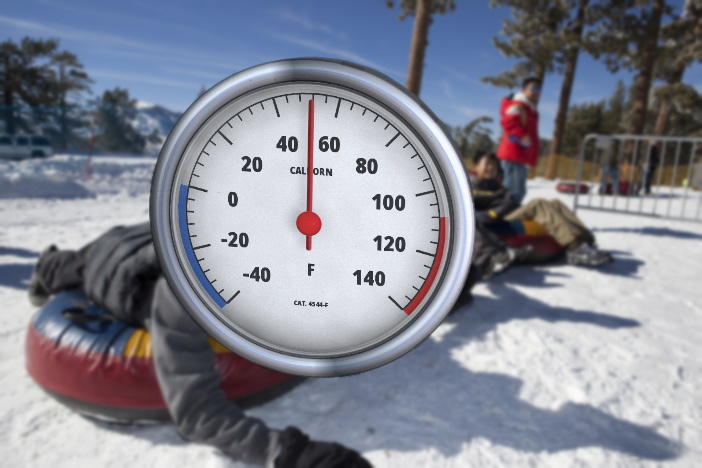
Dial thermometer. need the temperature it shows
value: 52 °F
